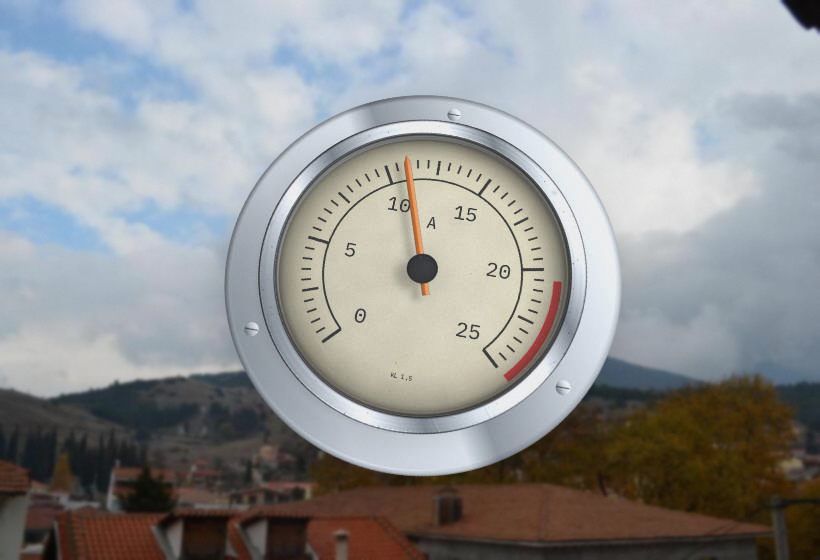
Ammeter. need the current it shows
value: 11 A
